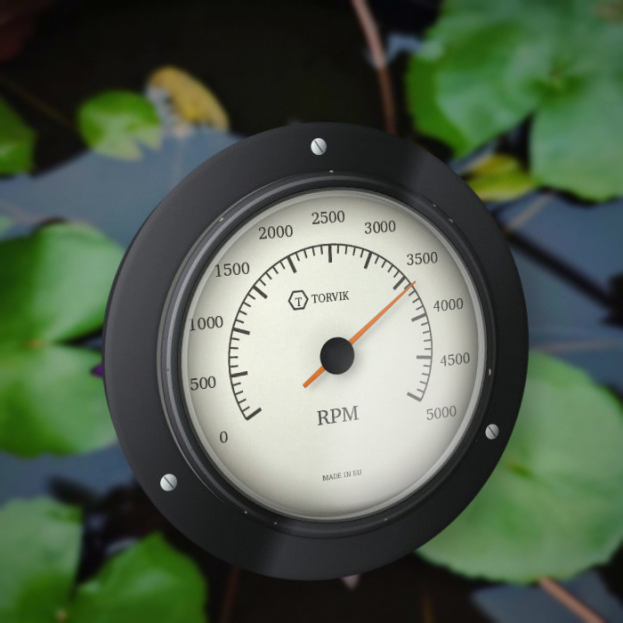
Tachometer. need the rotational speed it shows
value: 3600 rpm
